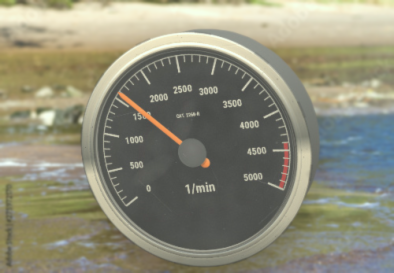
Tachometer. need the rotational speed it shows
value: 1600 rpm
